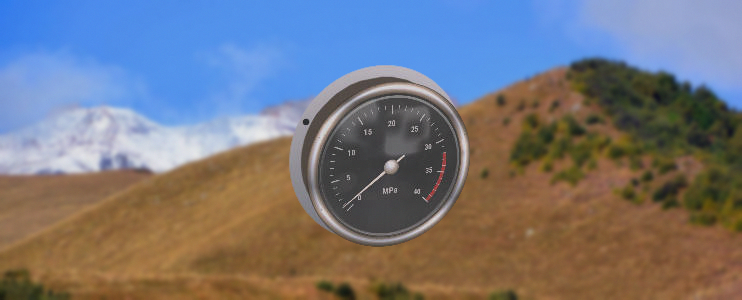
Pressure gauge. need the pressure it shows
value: 1 MPa
